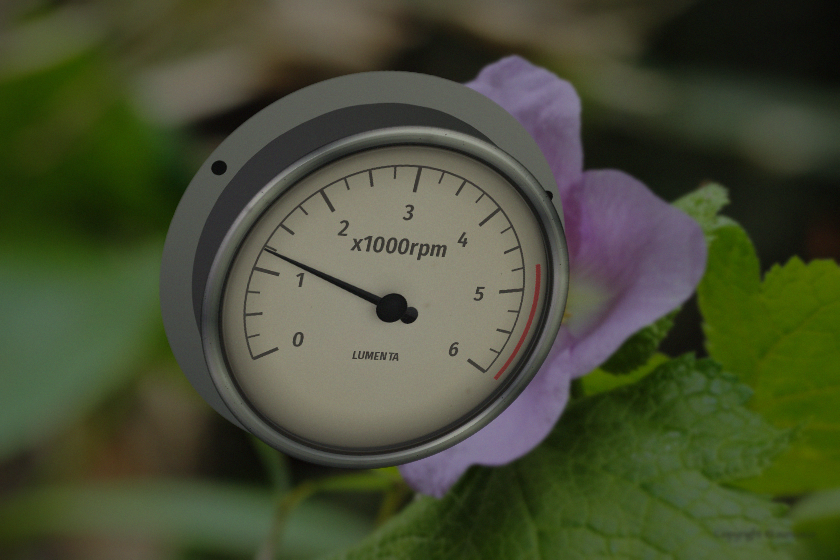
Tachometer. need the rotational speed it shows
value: 1250 rpm
